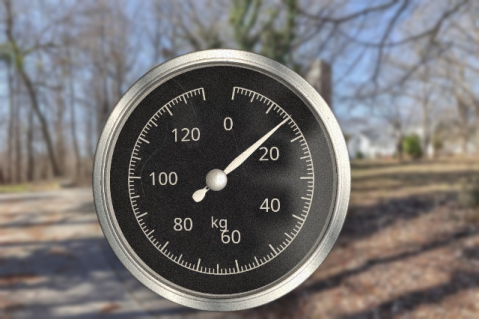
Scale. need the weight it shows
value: 15 kg
